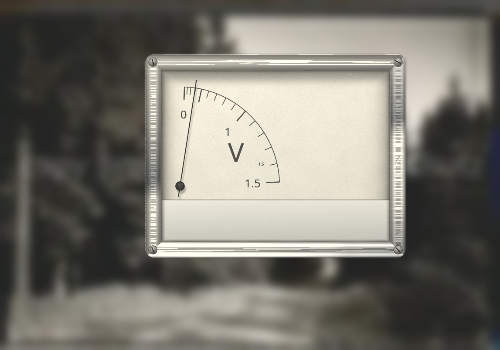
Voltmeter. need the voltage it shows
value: 0.4 V
